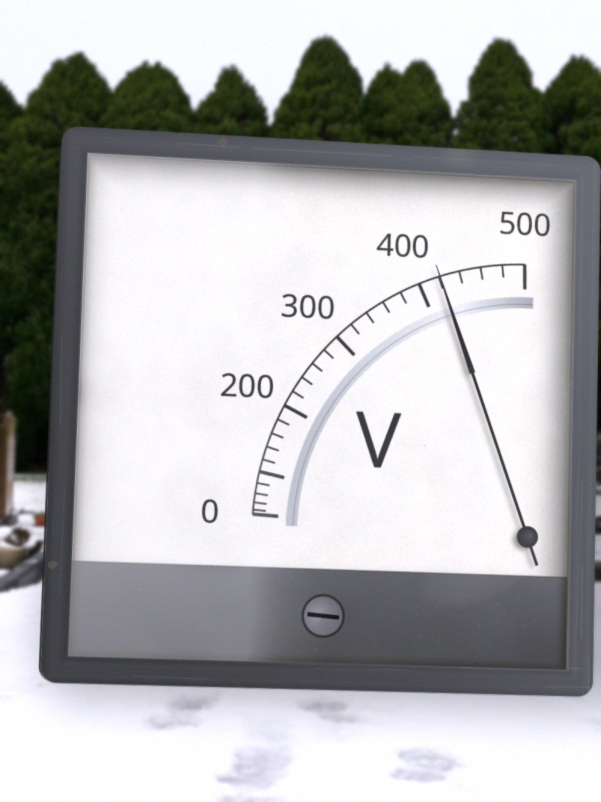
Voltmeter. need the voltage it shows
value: 420 V
